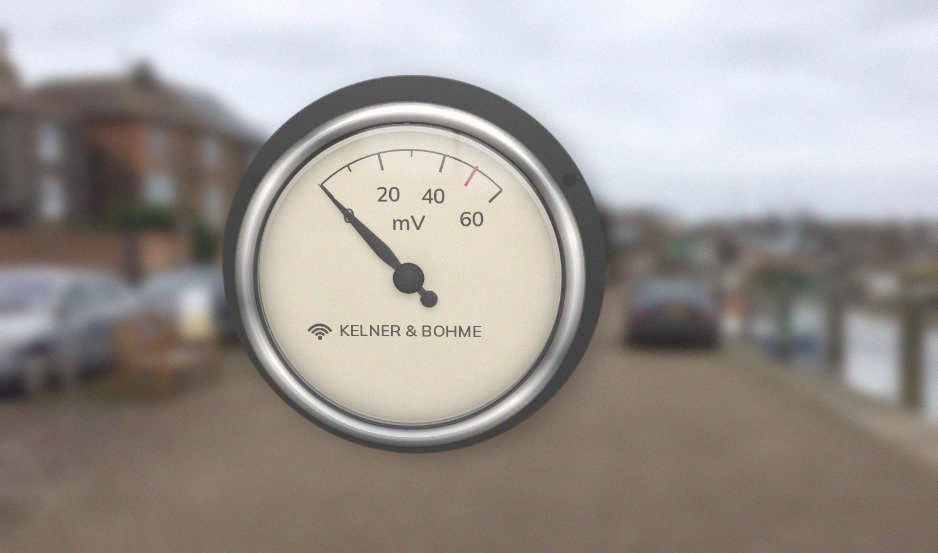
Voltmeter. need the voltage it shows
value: 0 mV
